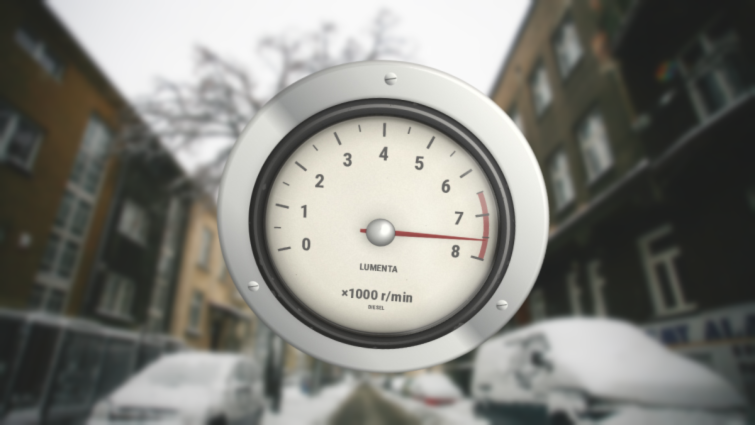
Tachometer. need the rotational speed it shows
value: 7500 rpm
